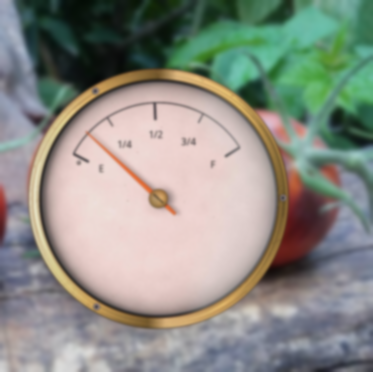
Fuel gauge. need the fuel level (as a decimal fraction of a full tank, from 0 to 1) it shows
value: 0.125
